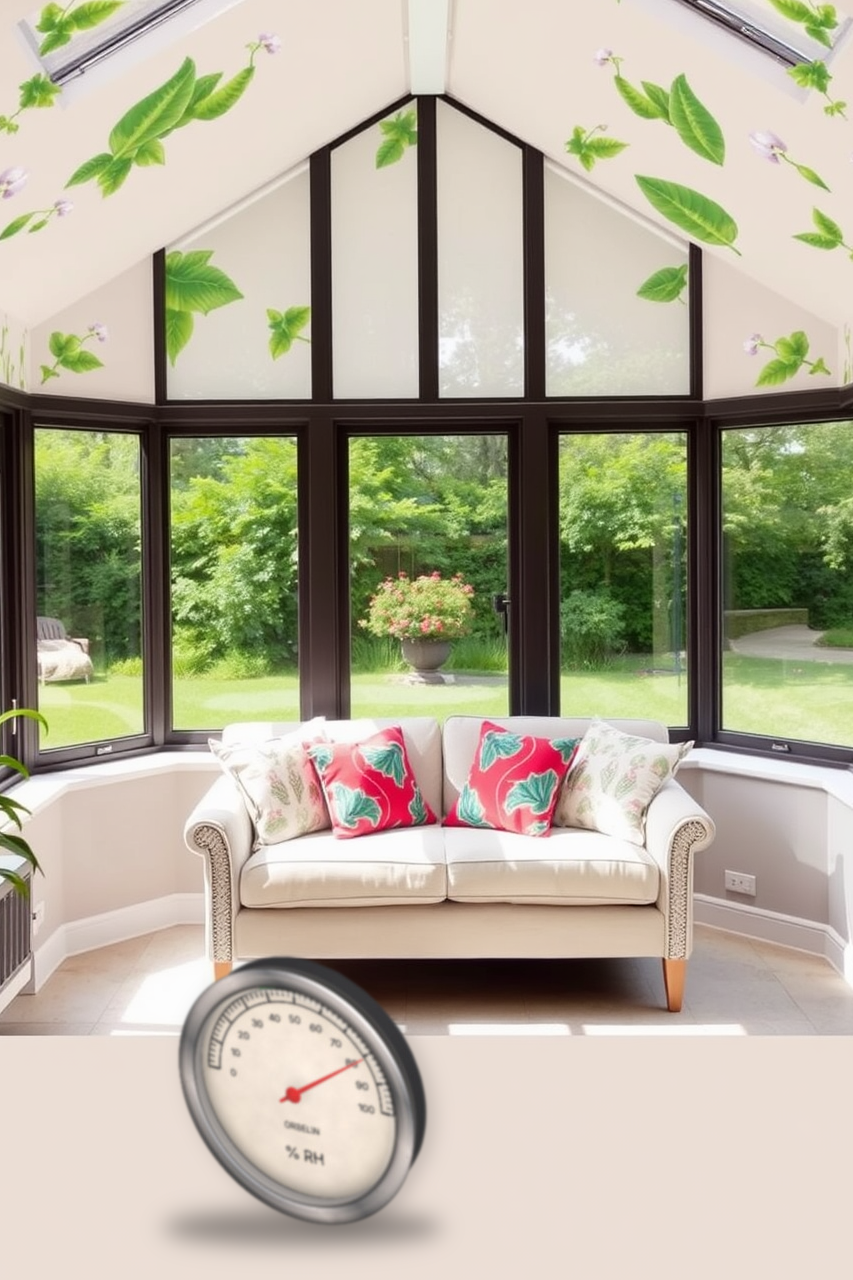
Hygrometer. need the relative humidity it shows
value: 80 %
